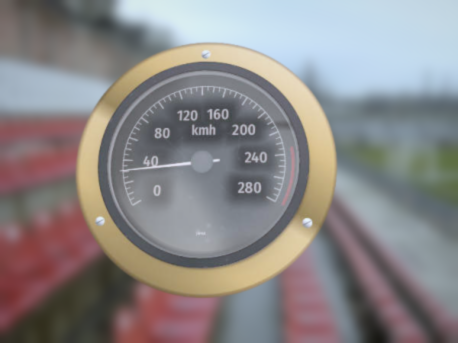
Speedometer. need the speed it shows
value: 30 km/h
